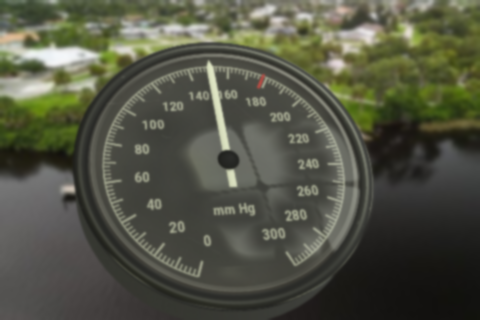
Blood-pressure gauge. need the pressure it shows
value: 150 mmHg
